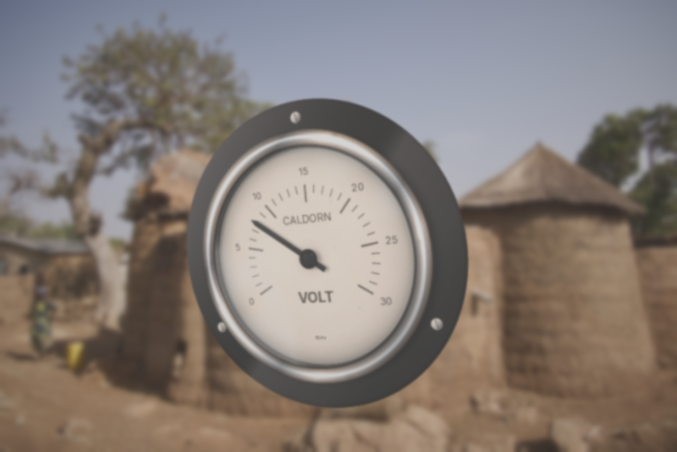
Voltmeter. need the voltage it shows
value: 8 V
